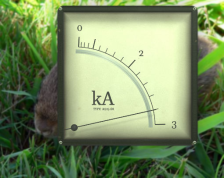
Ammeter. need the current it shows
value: 2.8 kA
